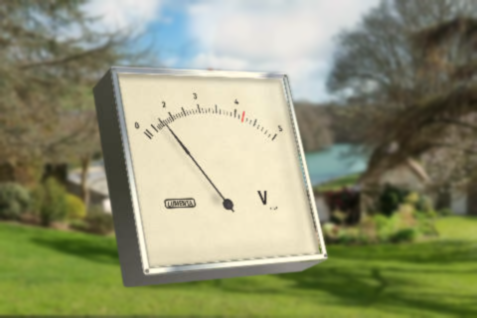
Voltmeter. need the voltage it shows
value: 1.5 V
